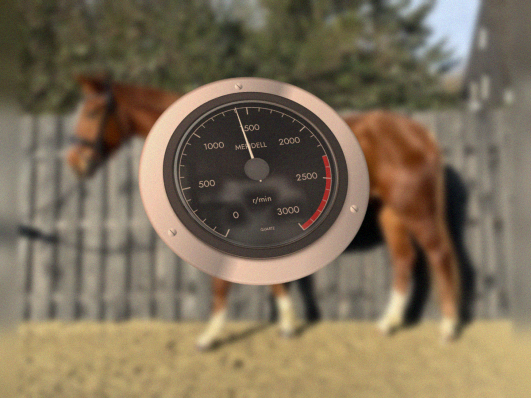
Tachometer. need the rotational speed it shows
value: 1400 rpm
